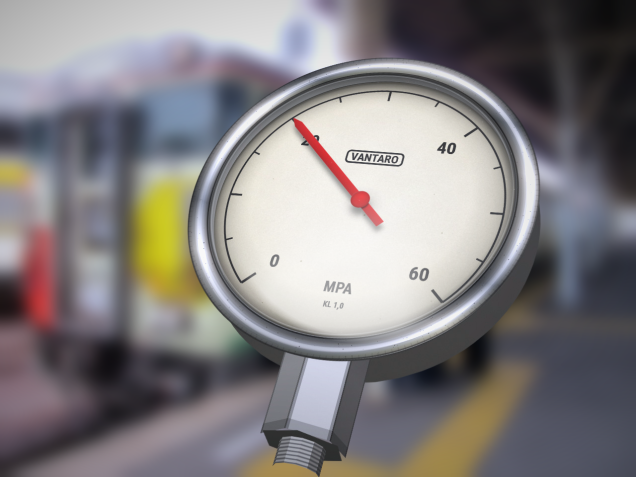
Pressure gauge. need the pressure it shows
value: 20 MPa
